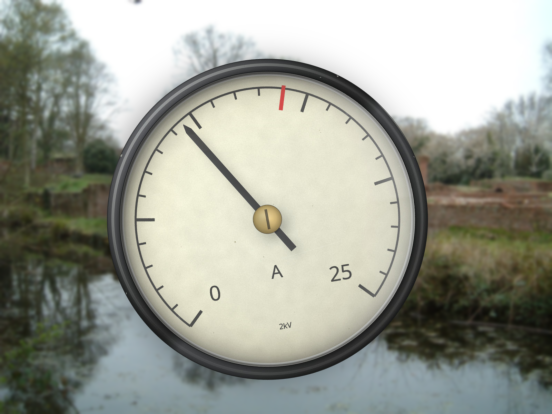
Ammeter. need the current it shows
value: 9.5 A
